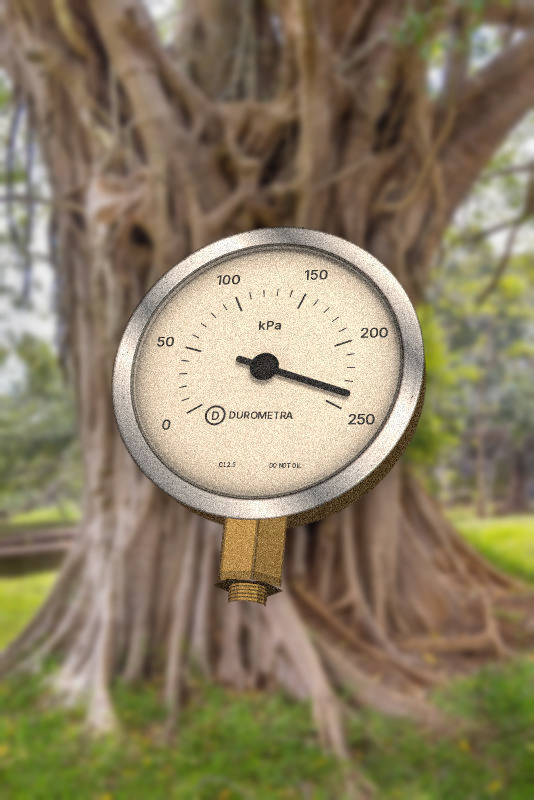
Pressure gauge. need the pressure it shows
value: 240 kPa
